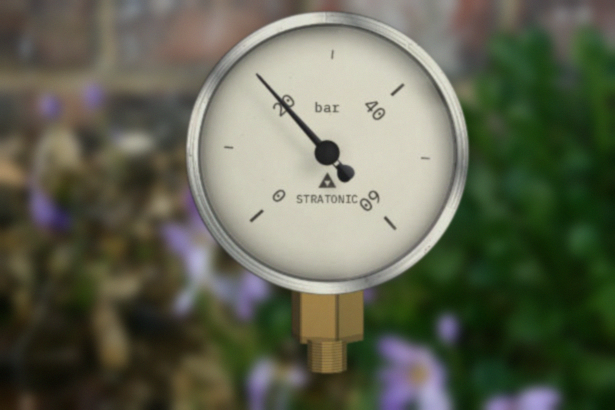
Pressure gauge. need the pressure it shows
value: 20 bar
